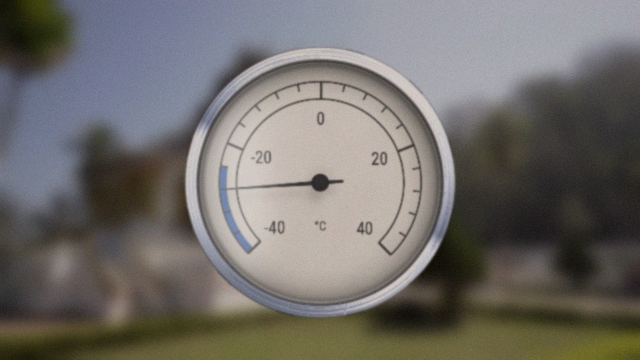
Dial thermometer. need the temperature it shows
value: -28 °C
